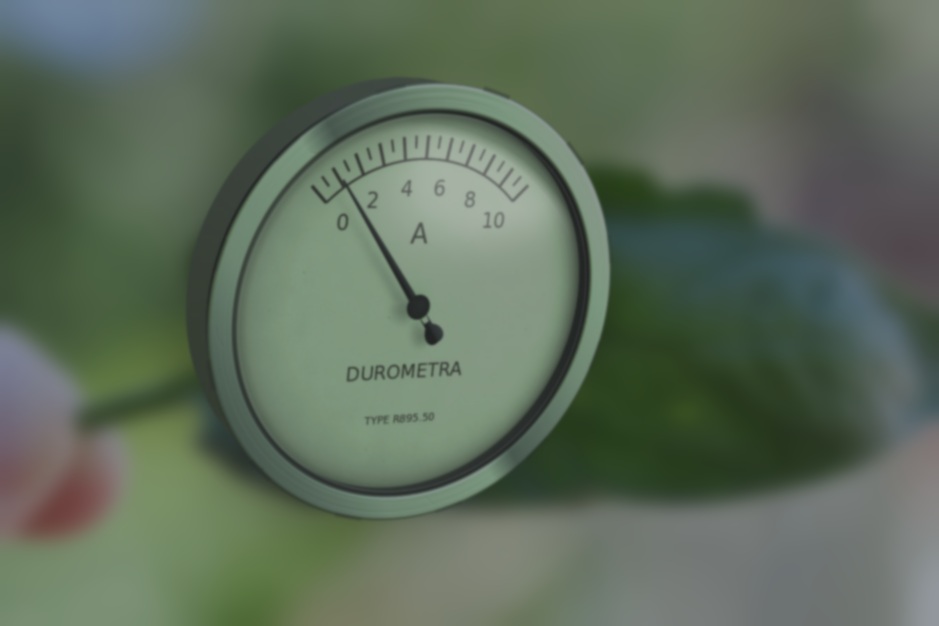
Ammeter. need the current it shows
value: 1 A
